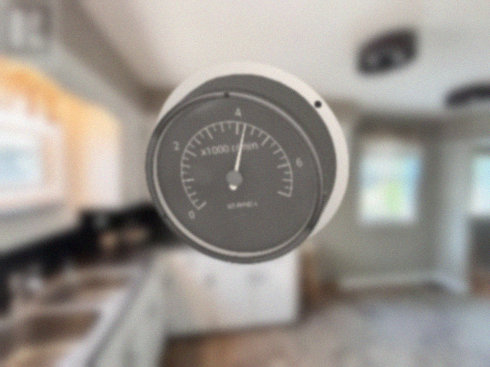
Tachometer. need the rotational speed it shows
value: 4250 rpm
